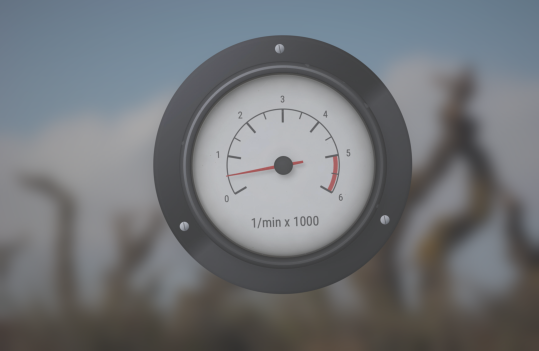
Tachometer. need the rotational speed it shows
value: 500 rpm
